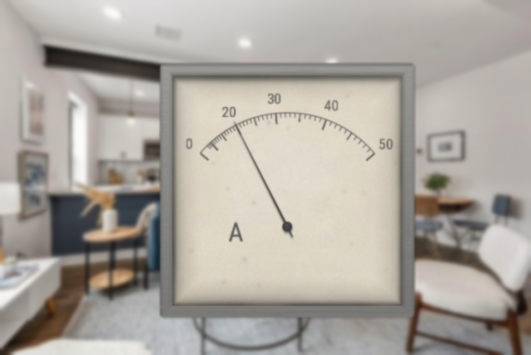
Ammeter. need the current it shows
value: 20 A
